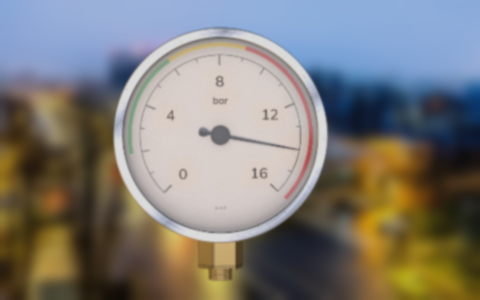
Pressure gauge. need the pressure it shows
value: 14 bar
